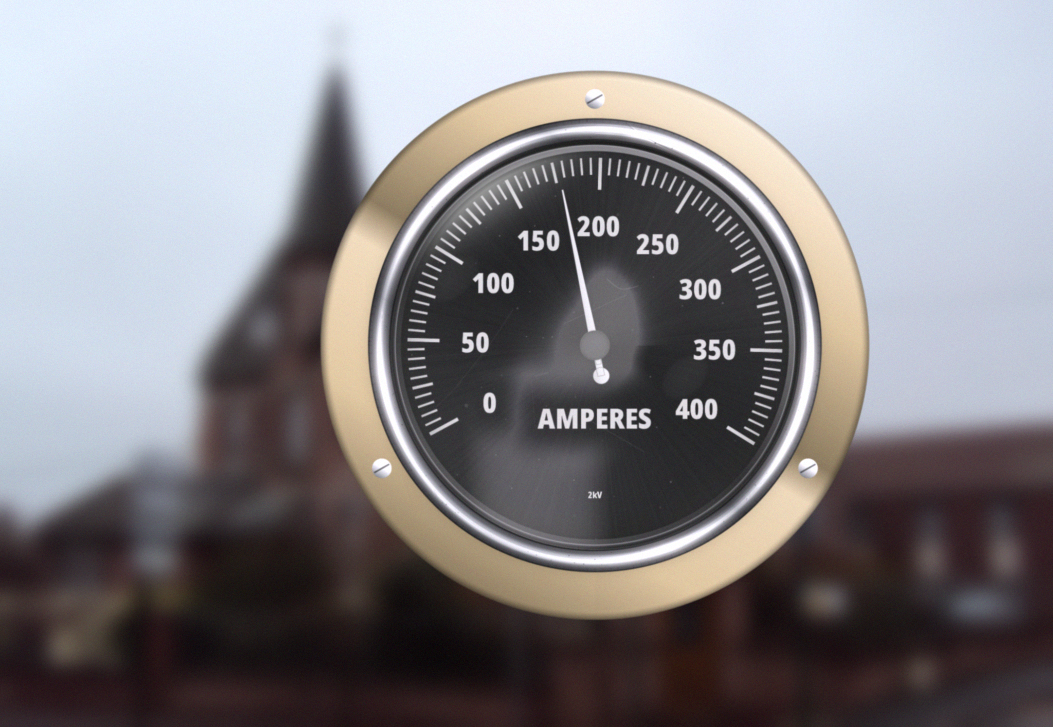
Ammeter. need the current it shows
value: 177.5 A
